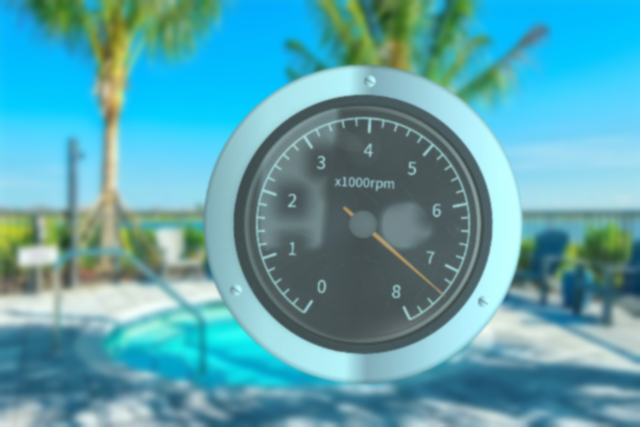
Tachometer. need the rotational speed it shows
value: 7400 rpm
